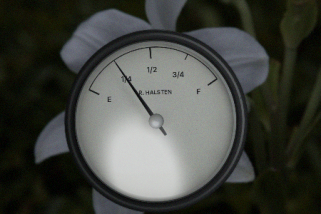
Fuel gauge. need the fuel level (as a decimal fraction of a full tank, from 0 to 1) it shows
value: 0.25
